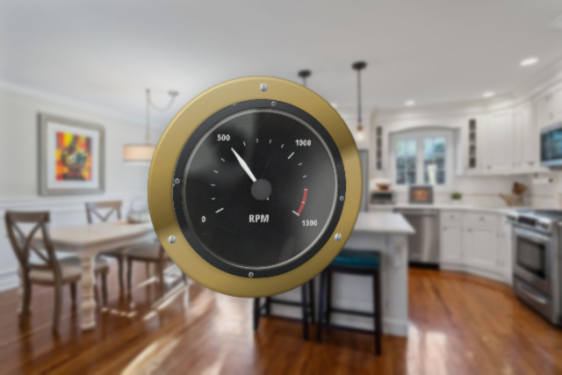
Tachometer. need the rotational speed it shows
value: 500 rpm
